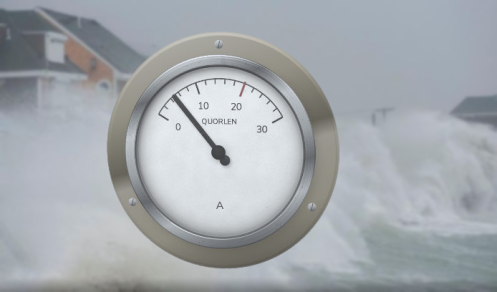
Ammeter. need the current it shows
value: 5 A
